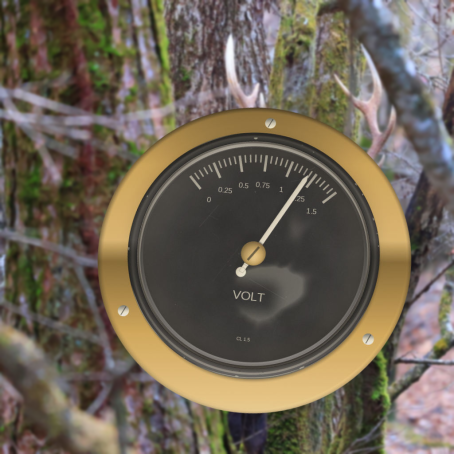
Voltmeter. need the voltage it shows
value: 1.2 V
